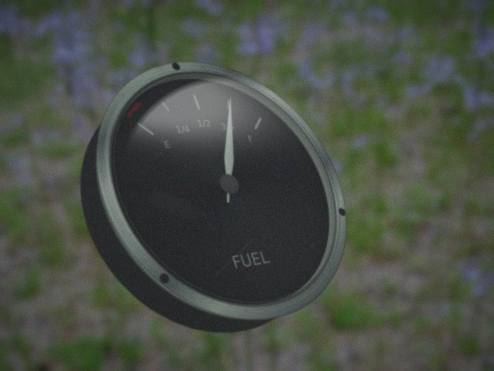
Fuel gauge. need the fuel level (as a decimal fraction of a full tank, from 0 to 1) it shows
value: 0.75
